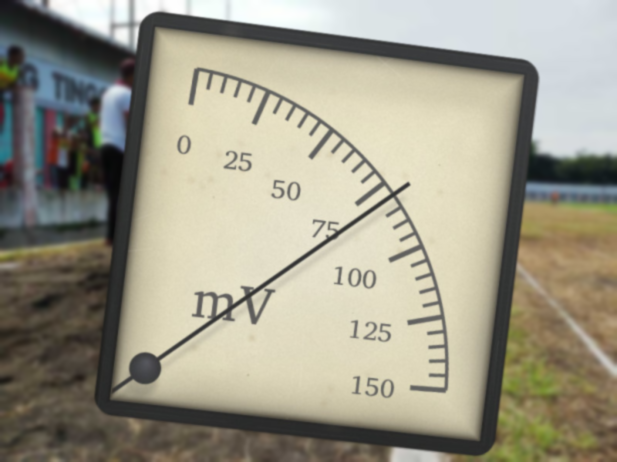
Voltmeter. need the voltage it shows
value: 80 mV
